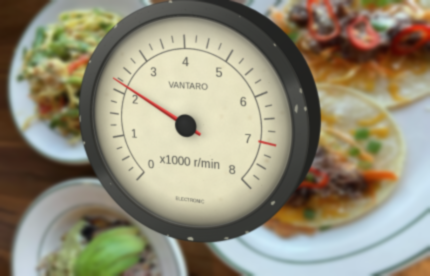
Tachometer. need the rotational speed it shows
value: 2250 rpm
